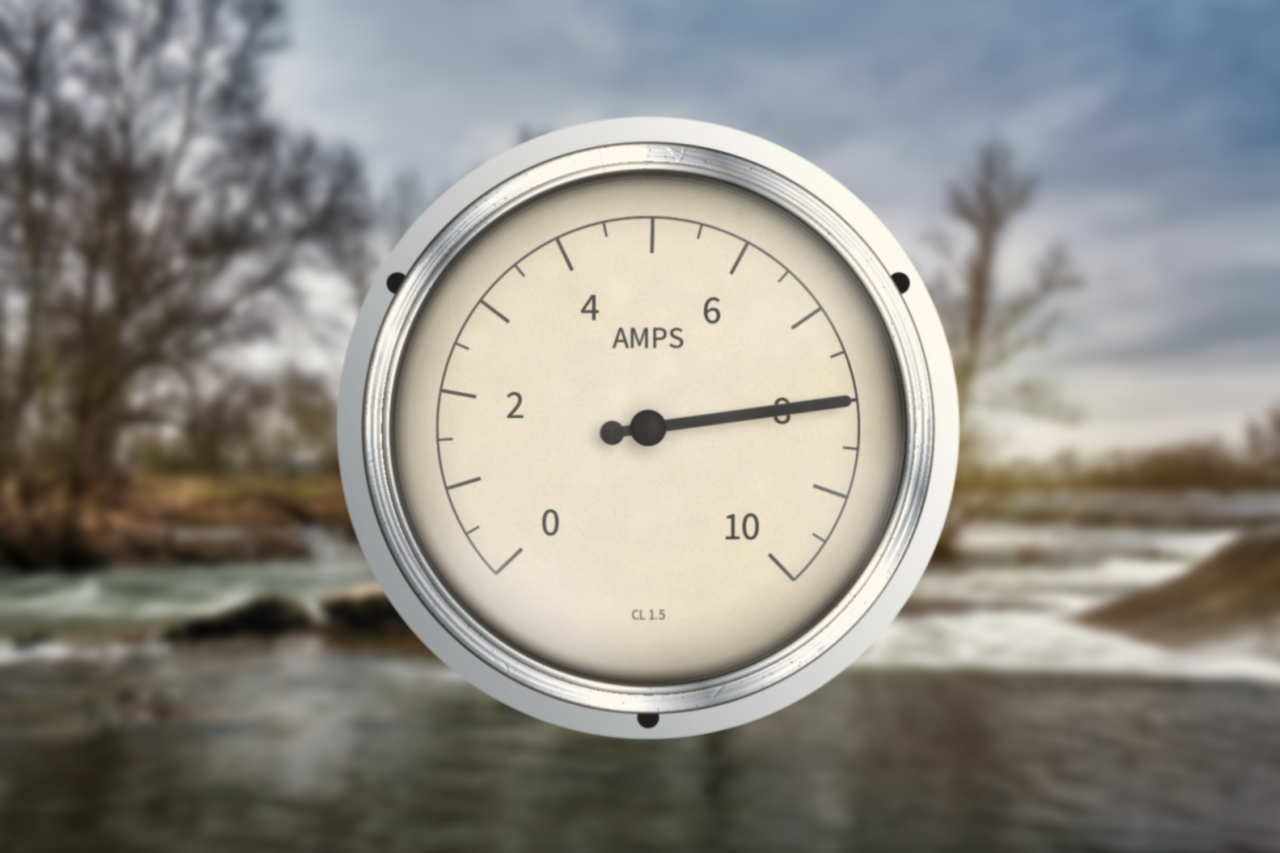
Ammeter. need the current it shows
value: 8 A
